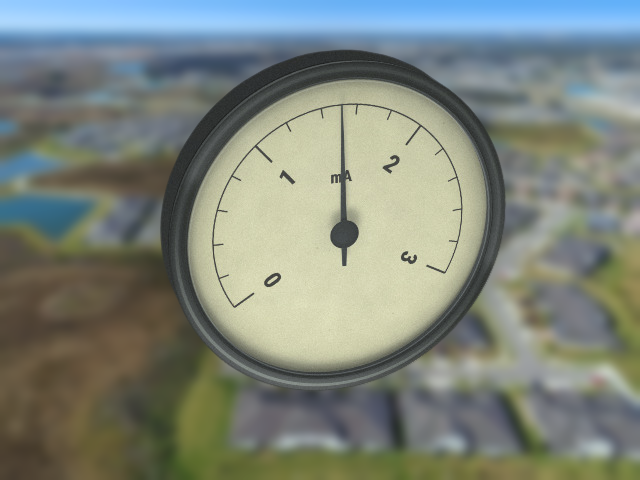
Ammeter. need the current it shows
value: 1.5 mA
